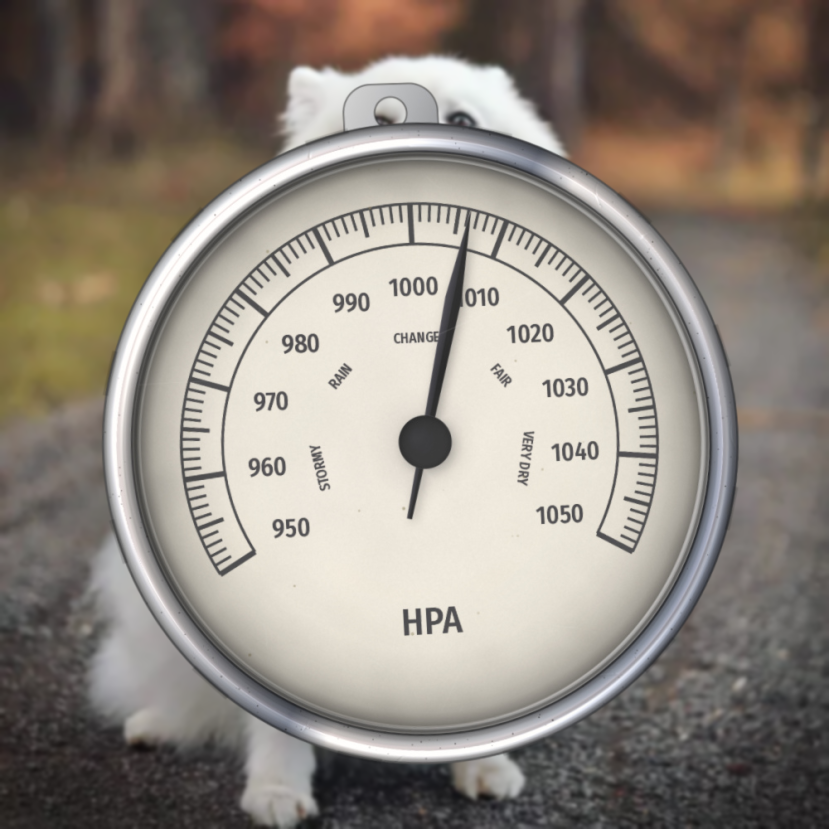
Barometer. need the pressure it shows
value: 1006 hPa
